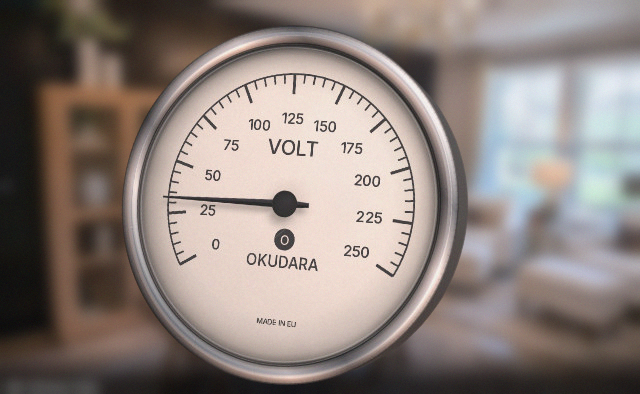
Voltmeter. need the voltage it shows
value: 32.5 V
